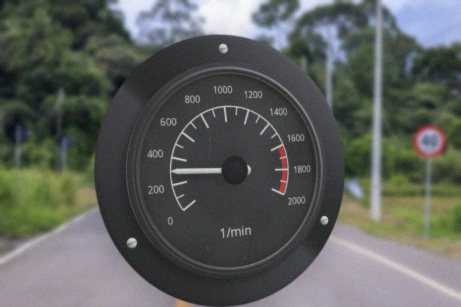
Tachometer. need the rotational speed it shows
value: 300 rpm
